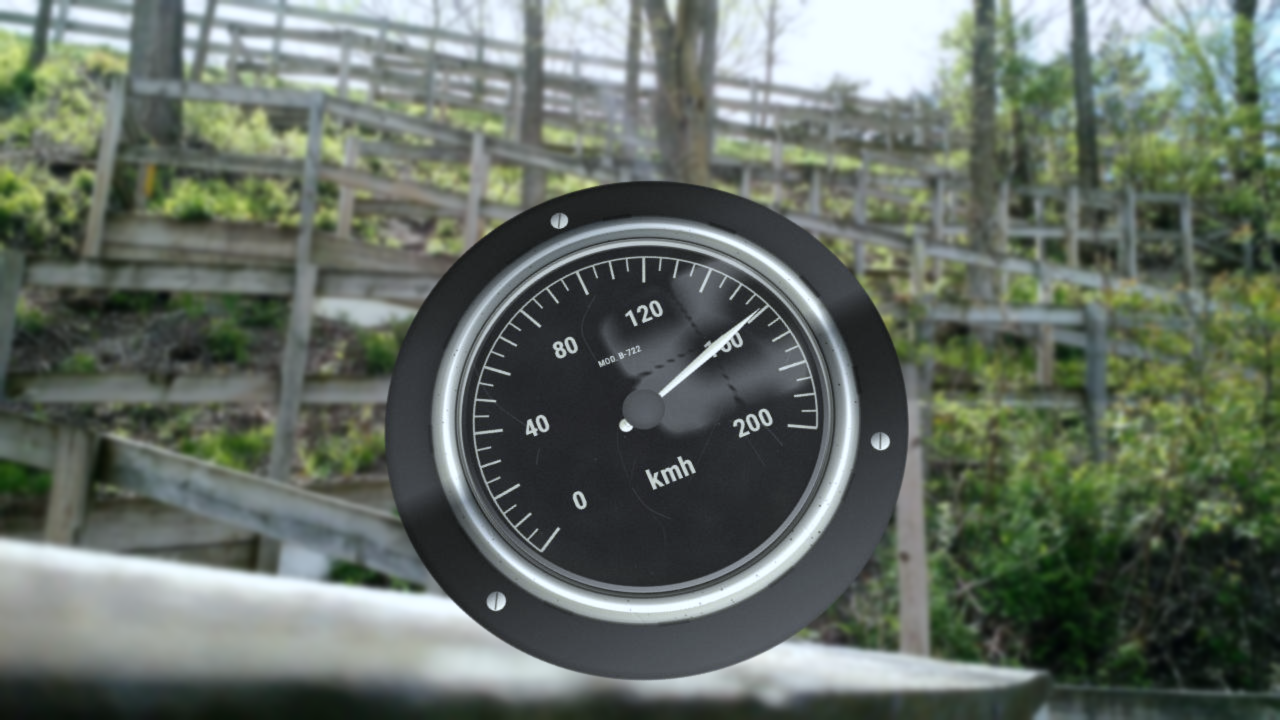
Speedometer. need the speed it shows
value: 160 km/h
